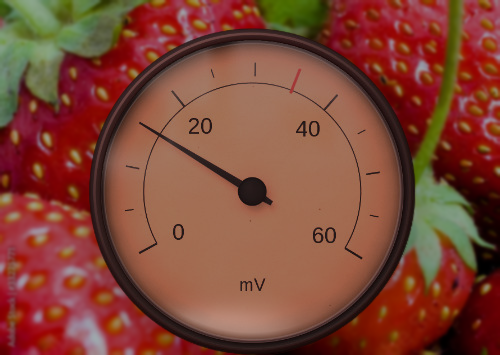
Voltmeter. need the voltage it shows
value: 15 mV
